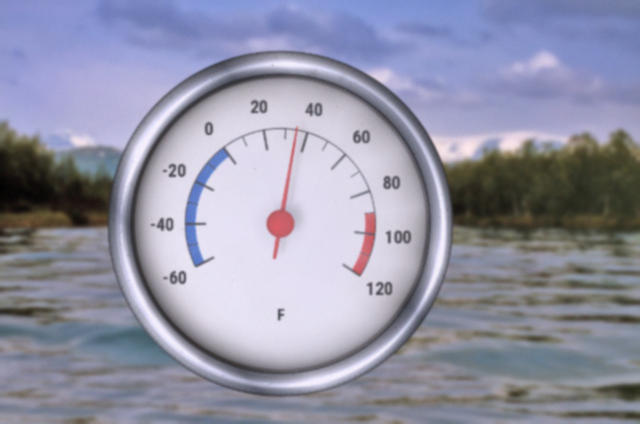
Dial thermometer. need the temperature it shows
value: 35 °F
